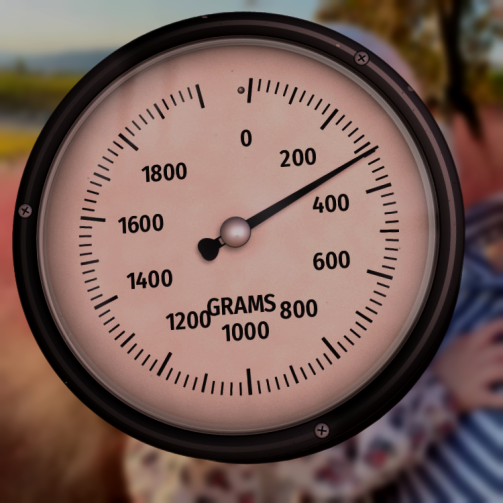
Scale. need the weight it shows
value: 320 g
